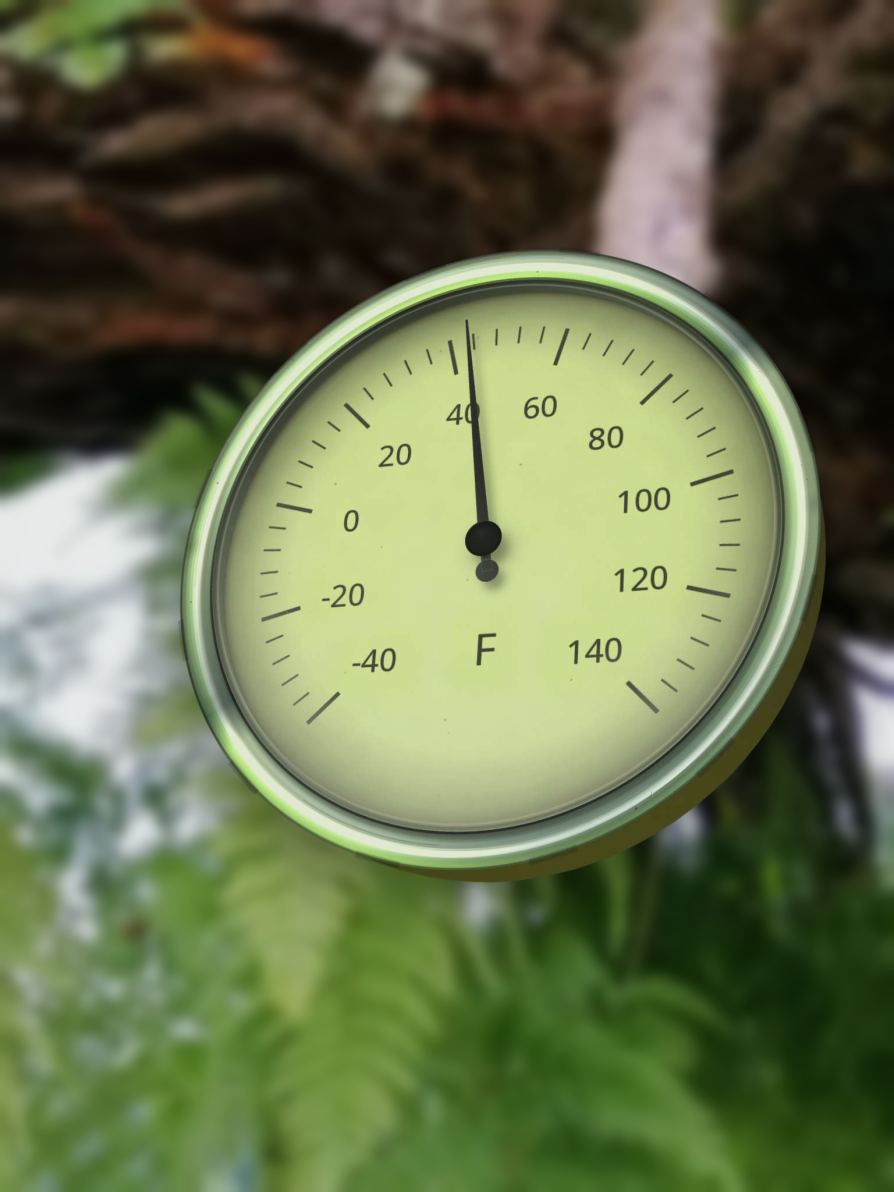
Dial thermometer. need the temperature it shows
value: 44 °F
